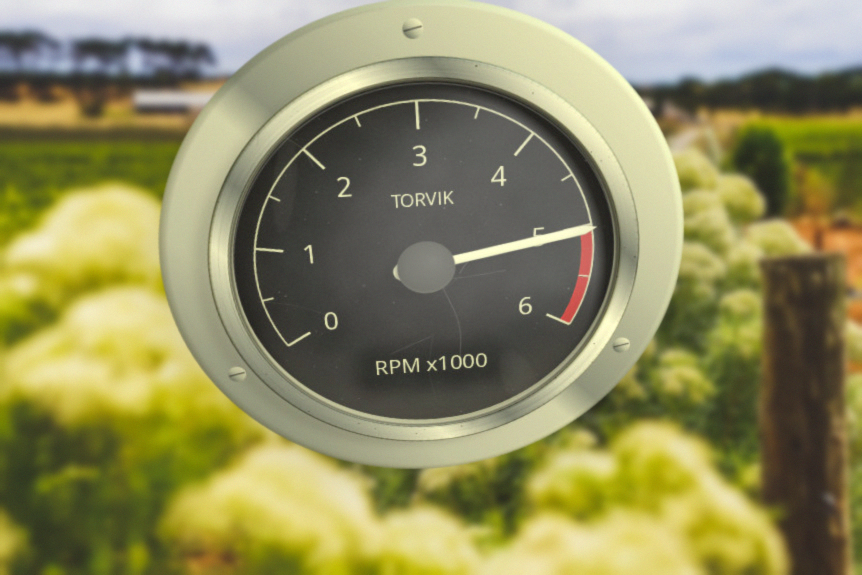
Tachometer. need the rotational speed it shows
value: 5000 rpm
